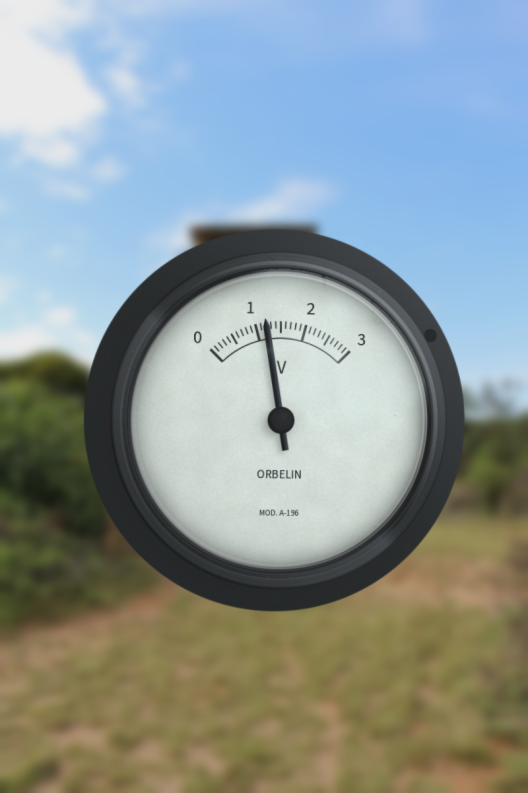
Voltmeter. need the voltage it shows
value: 1.2 V
